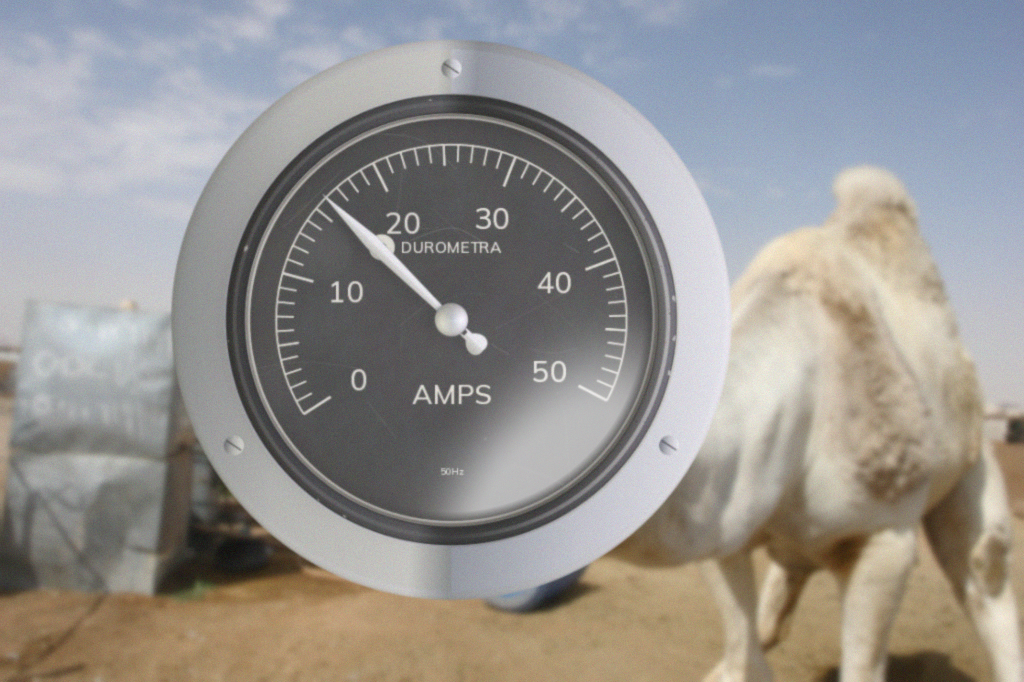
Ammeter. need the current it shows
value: 16 A
